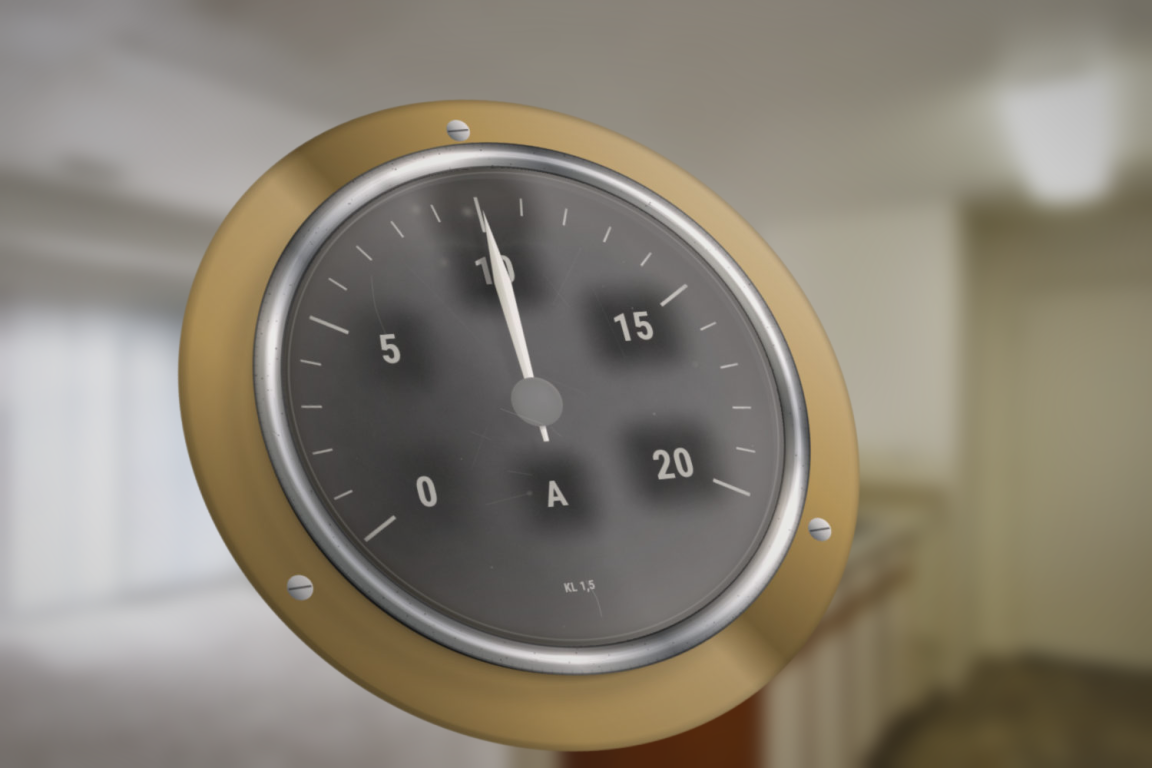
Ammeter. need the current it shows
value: 10 A
